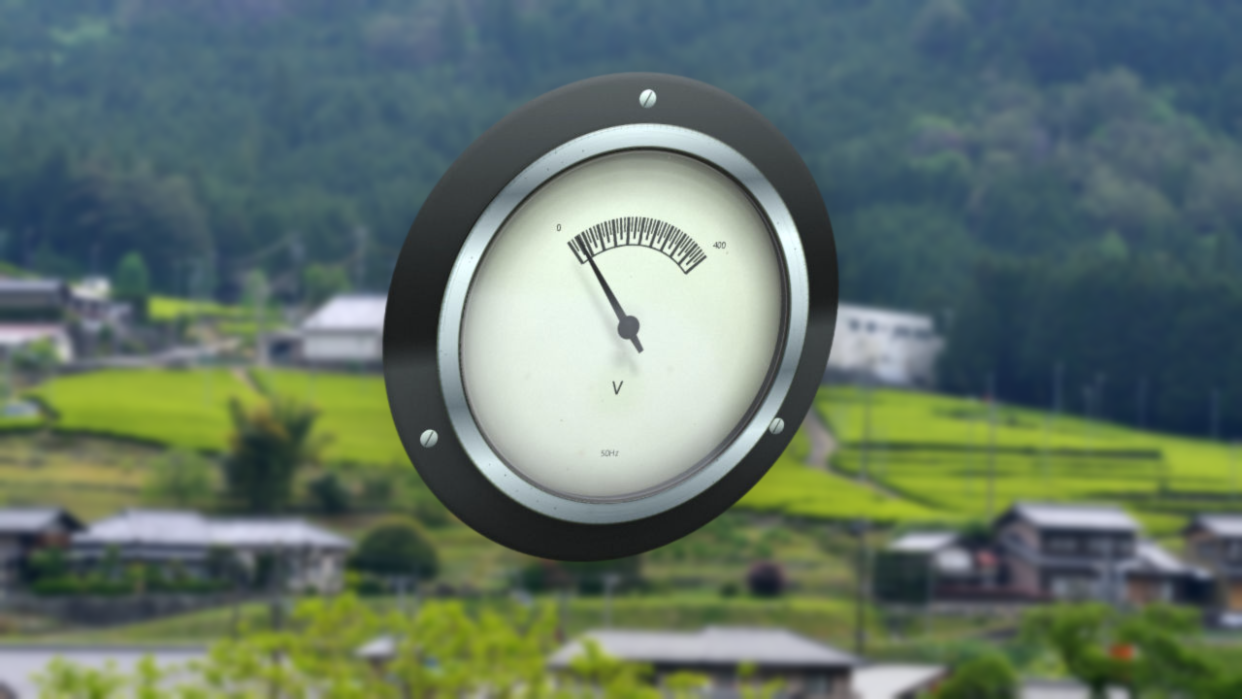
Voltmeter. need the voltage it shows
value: 20 V
